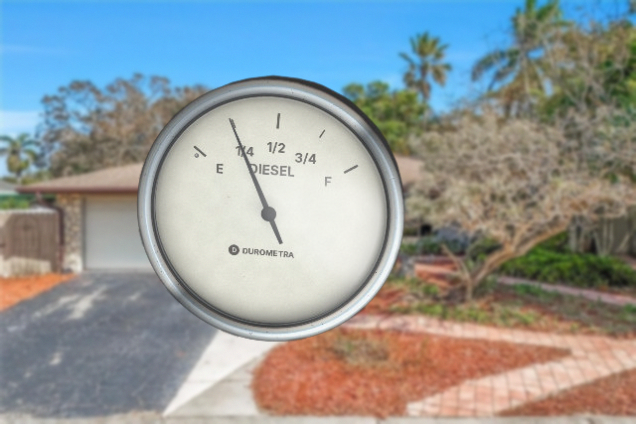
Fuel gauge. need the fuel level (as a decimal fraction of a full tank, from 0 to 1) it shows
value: 0.25
